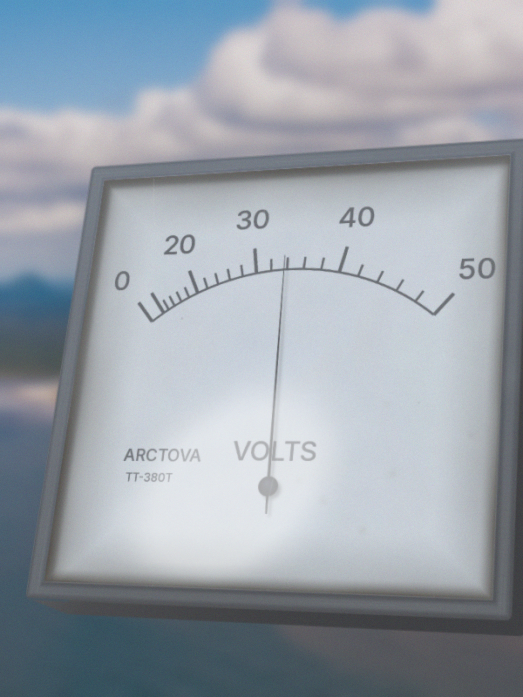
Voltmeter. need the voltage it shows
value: 34 V
